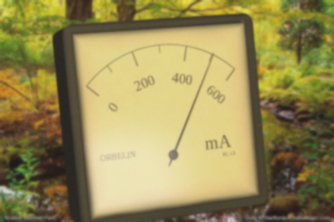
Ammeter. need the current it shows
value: 500 mA
